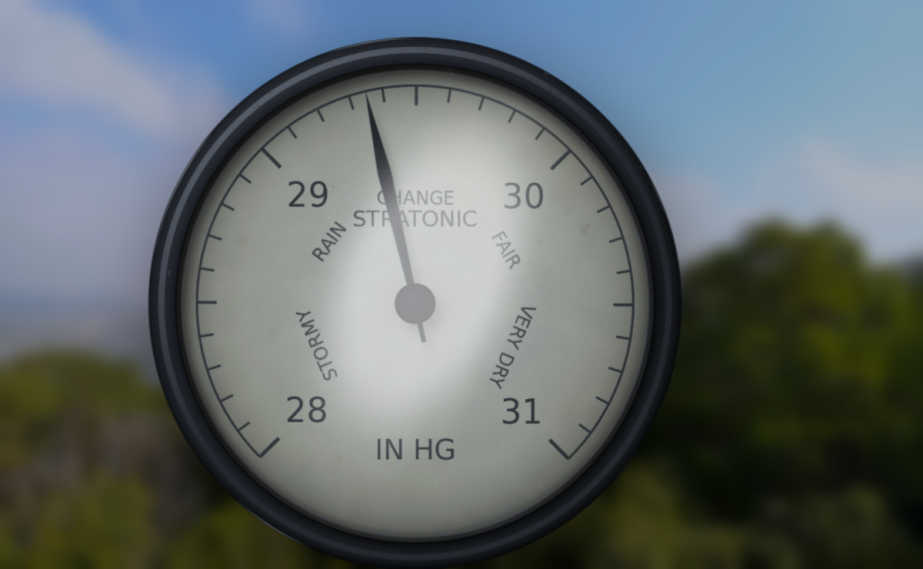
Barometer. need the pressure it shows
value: 29.35 inHg
